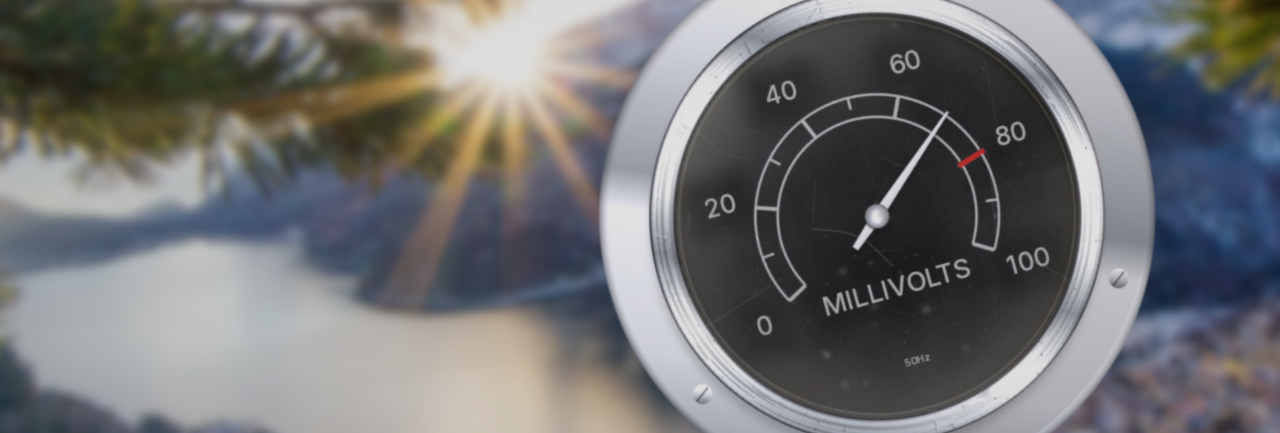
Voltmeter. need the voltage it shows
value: 70 mV
